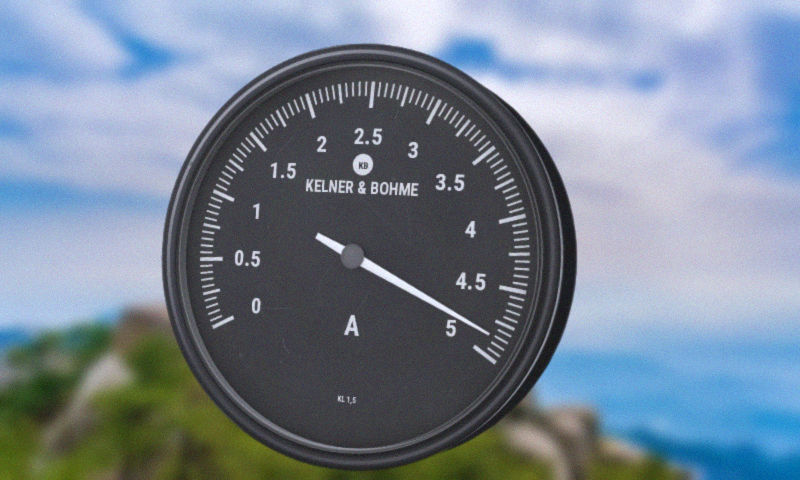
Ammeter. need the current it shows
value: 4.85 A
